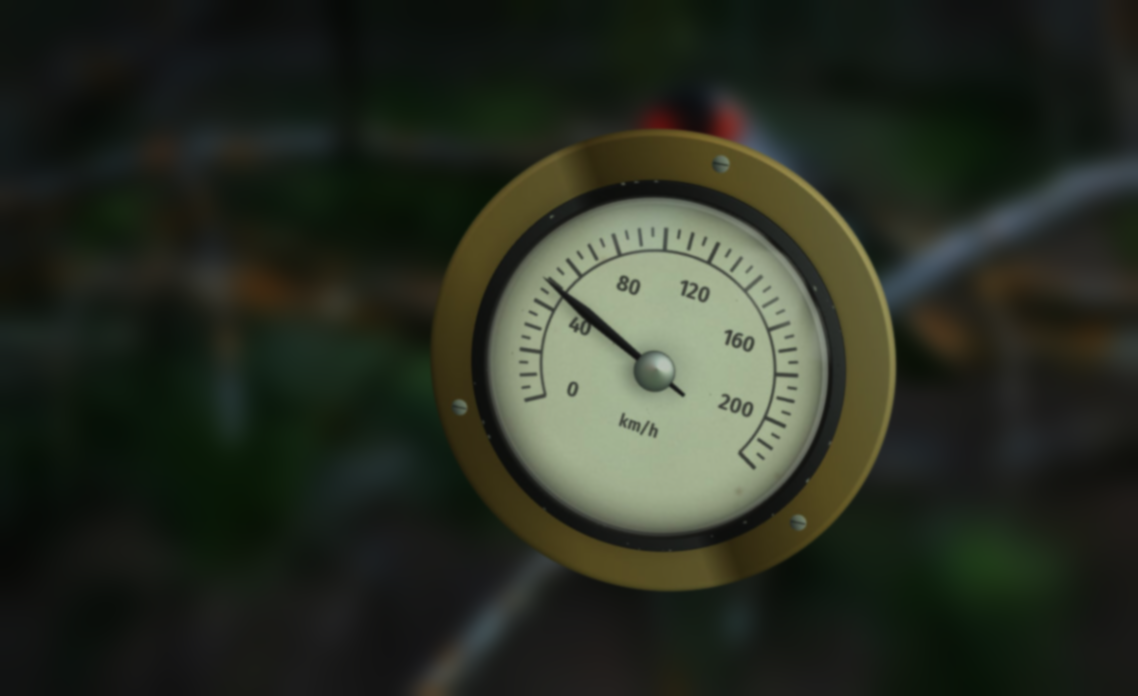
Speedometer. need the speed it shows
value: 50 km/h
